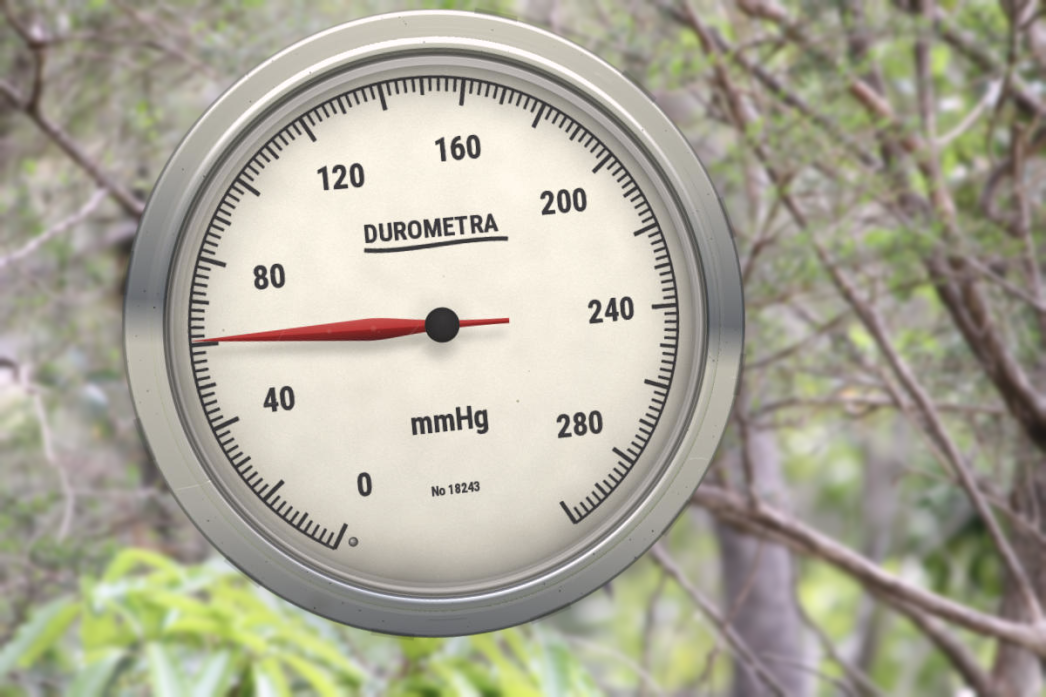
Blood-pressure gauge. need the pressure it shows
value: 61 mmHg
